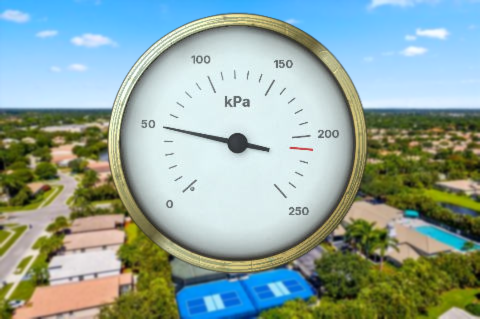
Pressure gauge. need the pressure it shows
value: 50 kPa
